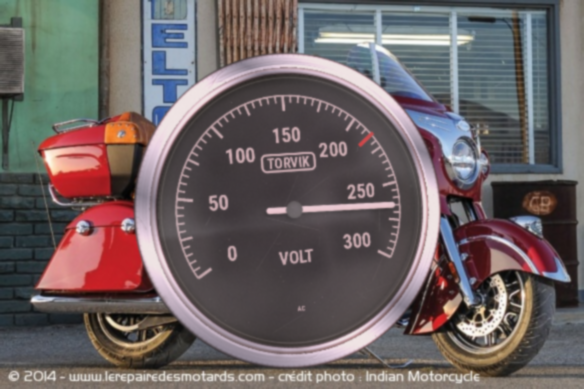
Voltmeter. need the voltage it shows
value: 265 V
